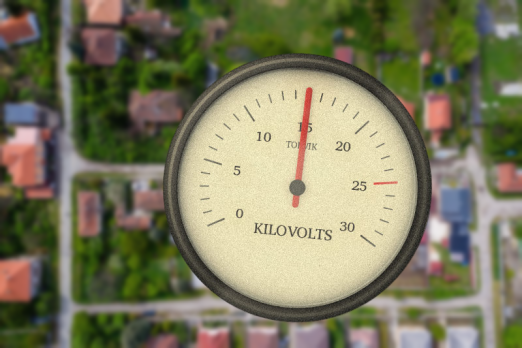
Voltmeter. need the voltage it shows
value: 15 kV
